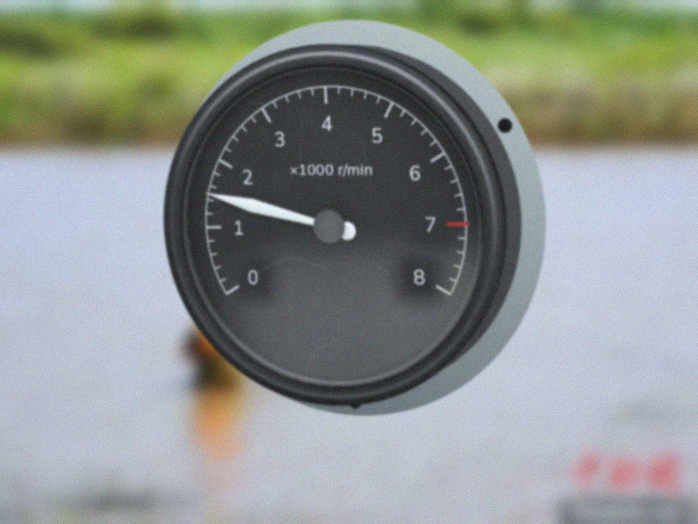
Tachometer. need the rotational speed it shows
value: 1500 rpm
